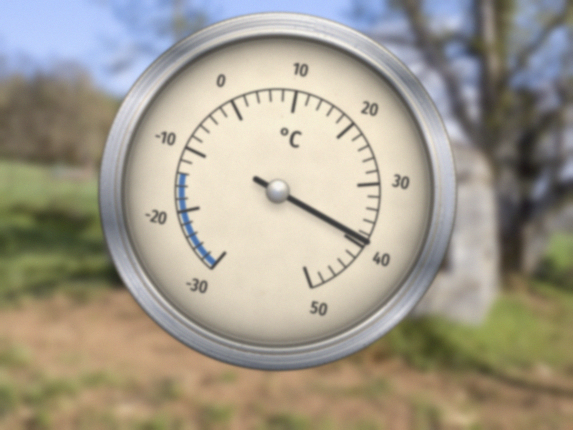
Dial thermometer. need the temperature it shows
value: 39 °C
